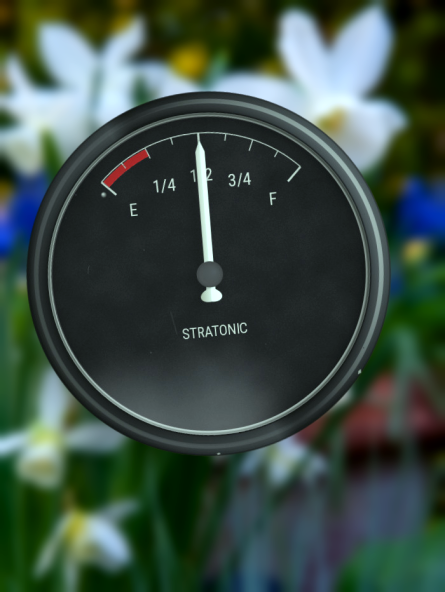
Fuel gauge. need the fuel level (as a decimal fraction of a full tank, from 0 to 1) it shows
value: 0.5
